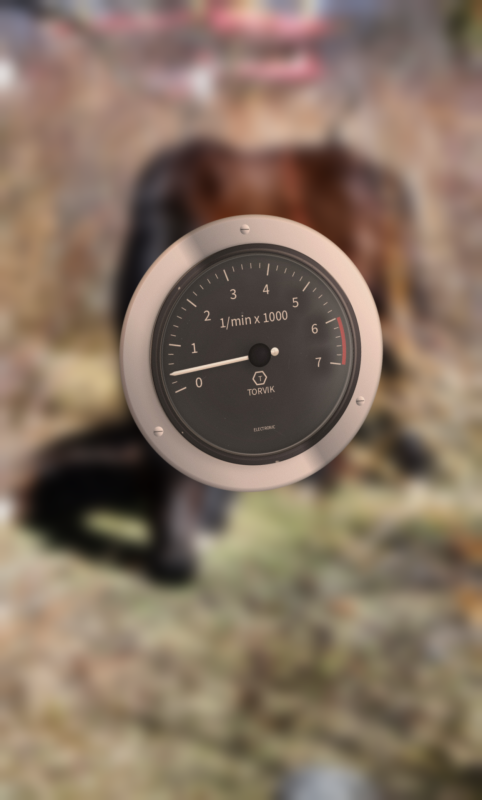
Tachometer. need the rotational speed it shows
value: 400 rpm
